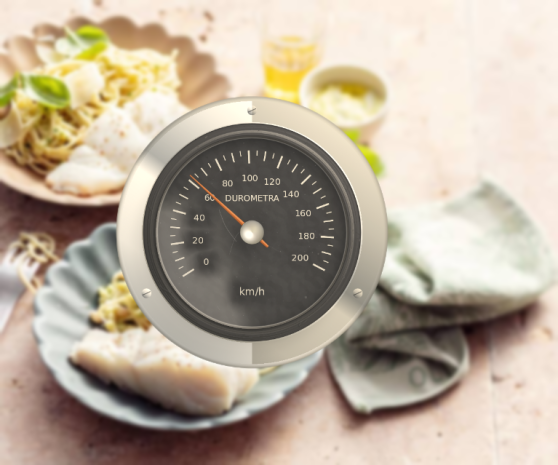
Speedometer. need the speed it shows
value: 62.5 km/h
